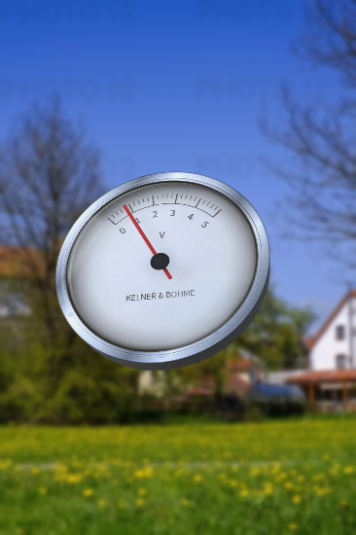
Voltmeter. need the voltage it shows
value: 0.8 V
